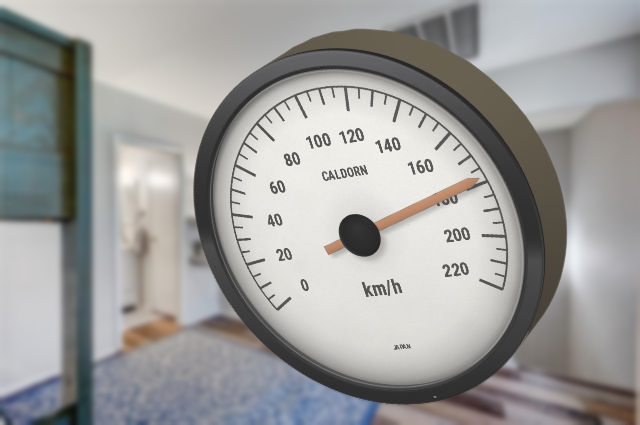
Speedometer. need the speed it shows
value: 177.5 km/h
